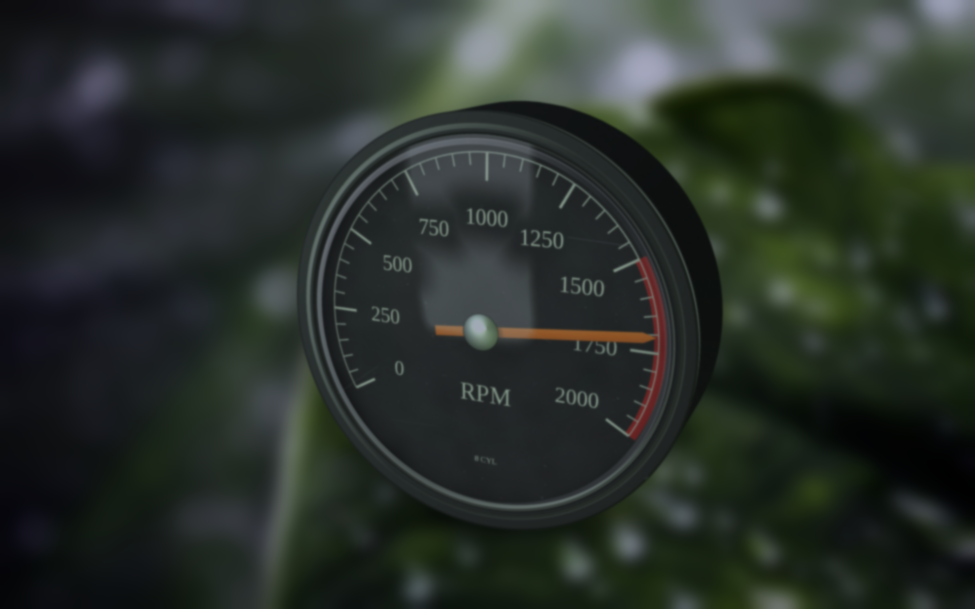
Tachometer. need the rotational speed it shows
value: 1700 rpm
